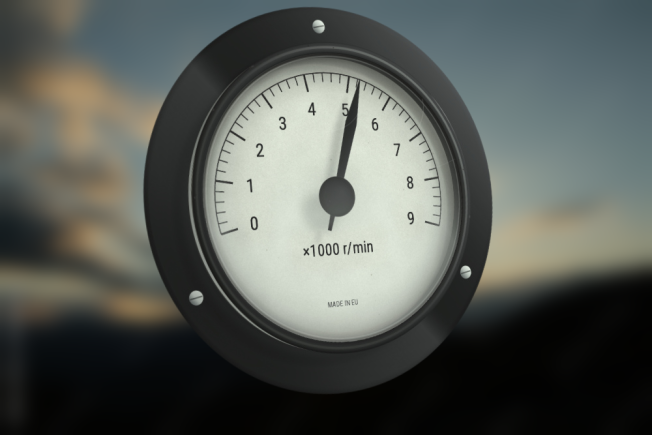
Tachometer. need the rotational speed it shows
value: 5200 rpm
